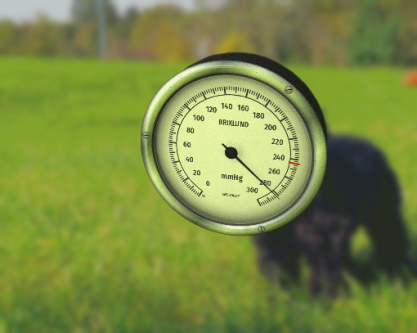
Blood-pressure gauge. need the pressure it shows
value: 280 mmHg
